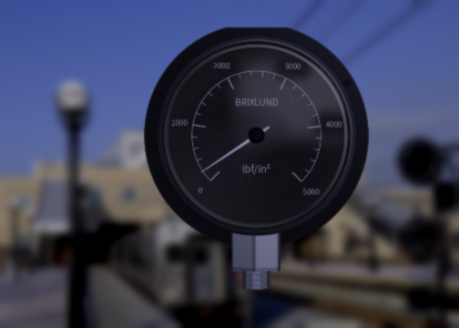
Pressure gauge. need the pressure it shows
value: 200 psi
